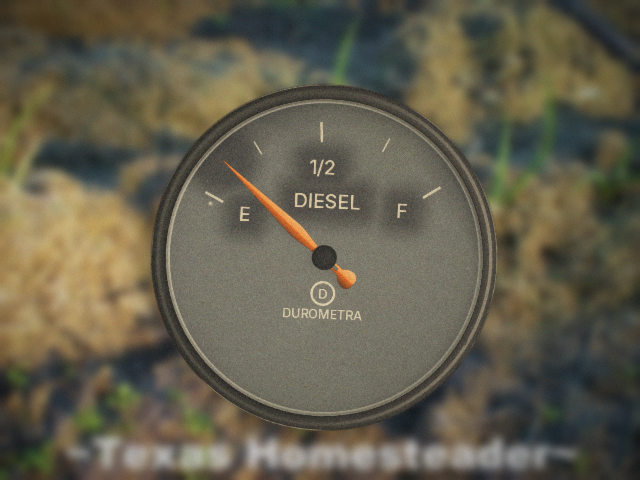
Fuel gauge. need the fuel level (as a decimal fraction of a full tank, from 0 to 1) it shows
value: 0.125
